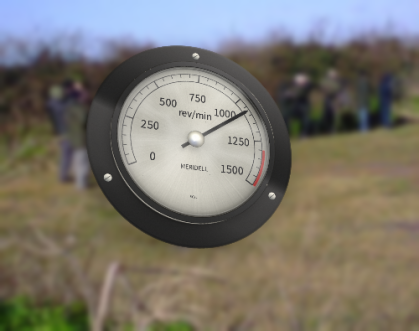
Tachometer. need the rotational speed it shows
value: 1075 rpm
